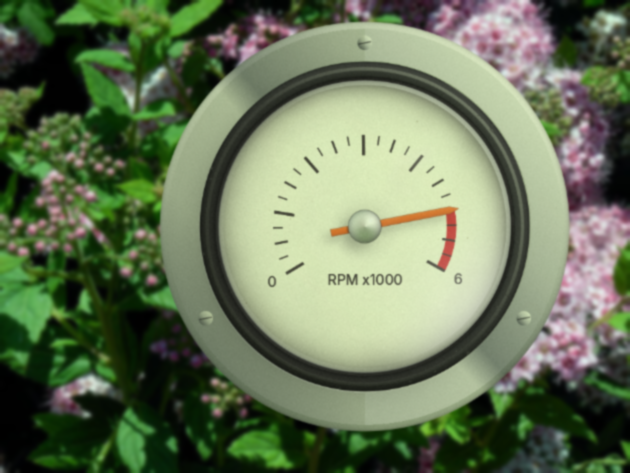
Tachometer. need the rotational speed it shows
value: 5000 rpm
